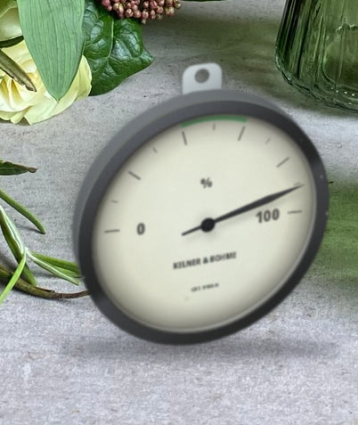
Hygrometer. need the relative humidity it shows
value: 90 %
